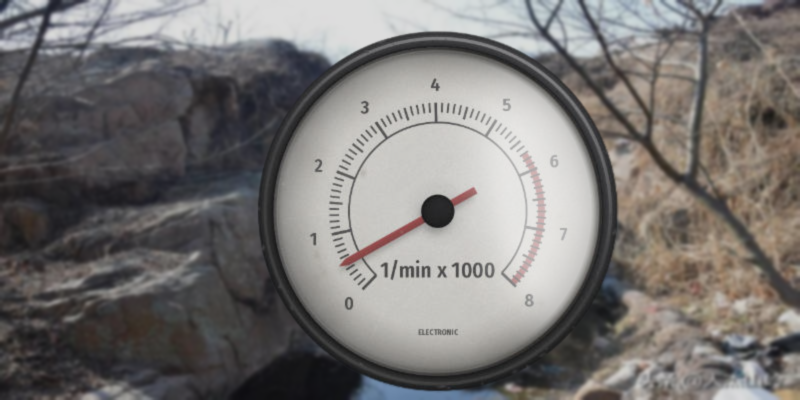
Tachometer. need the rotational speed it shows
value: 500 rpm
